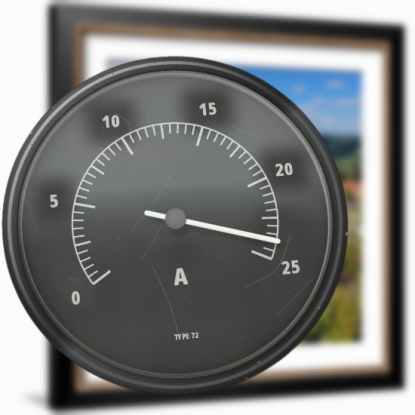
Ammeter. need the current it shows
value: 24 A
